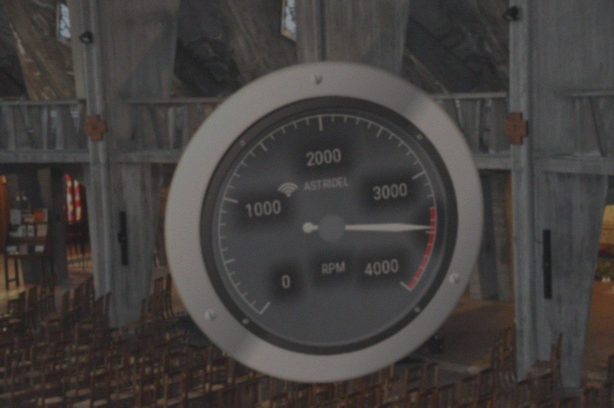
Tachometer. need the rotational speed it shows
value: 3450 rpm
